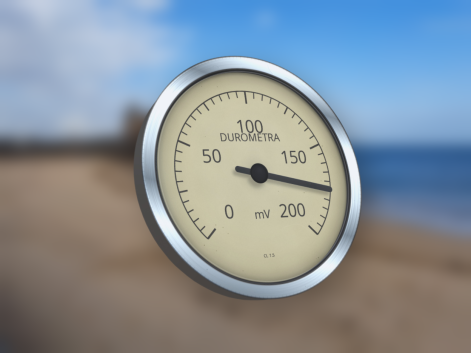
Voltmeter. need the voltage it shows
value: 175 mV
